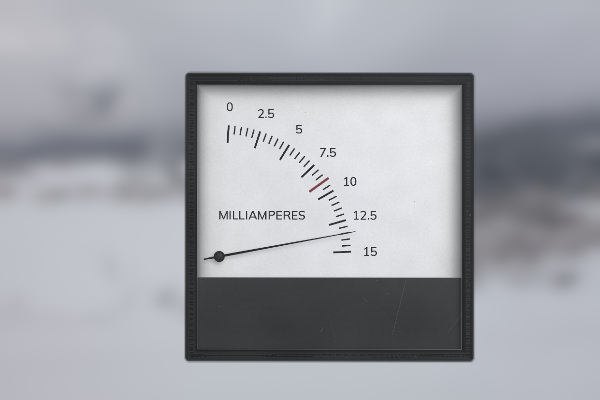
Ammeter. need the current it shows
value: 13.5 mA
